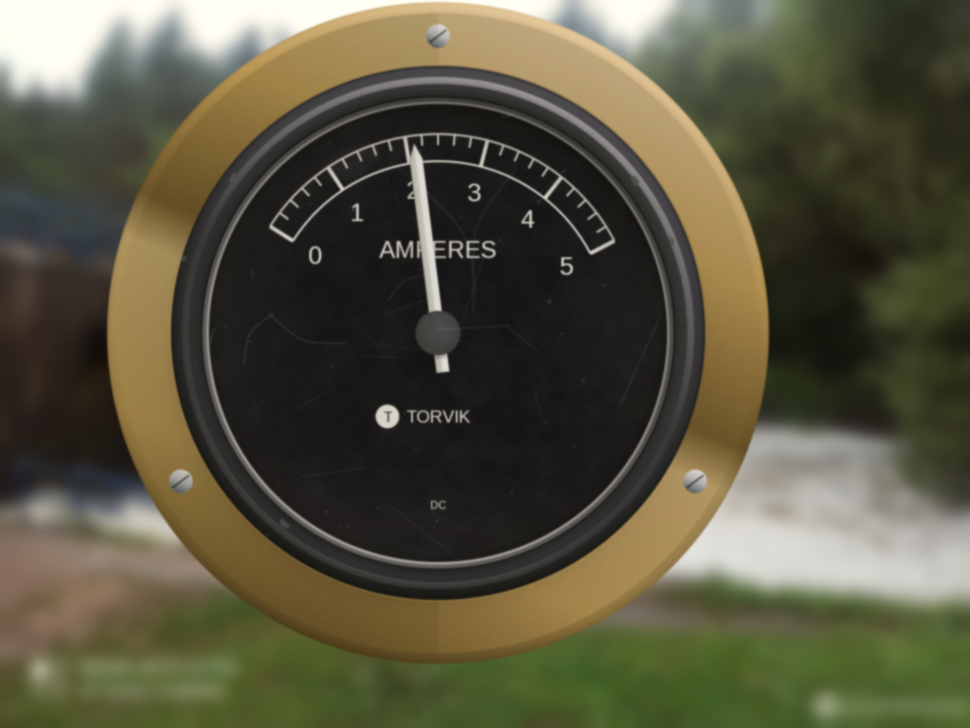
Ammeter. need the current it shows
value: 2.1 A
